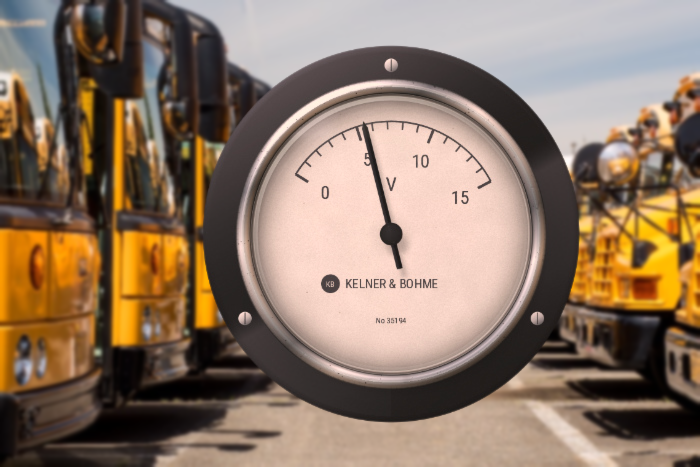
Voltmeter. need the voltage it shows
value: 5.5 V
